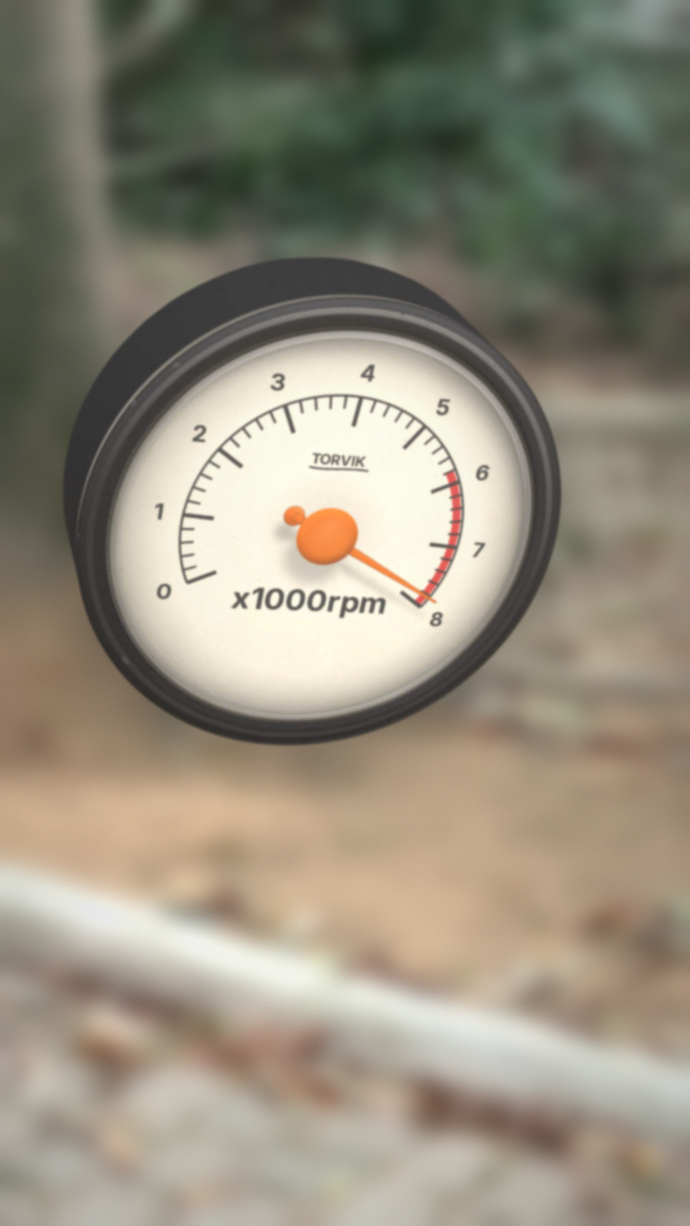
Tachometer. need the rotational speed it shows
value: 7800 rpm
